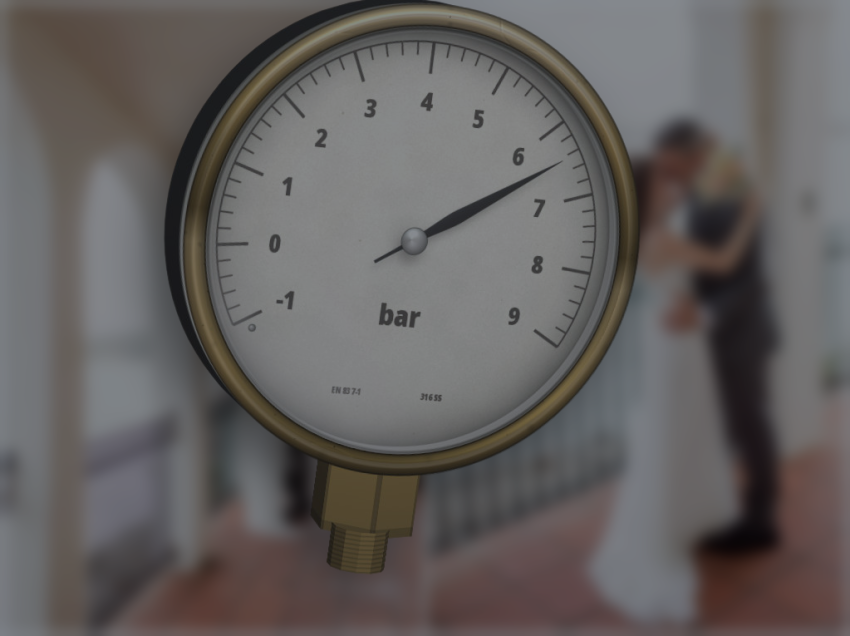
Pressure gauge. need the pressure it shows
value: 6.4 bar
